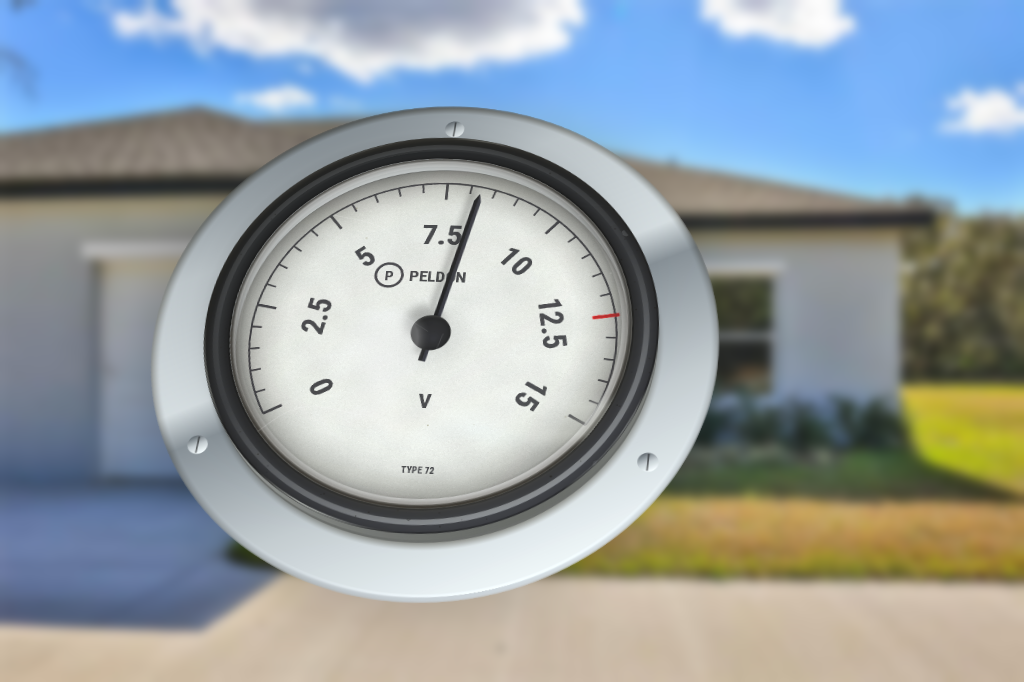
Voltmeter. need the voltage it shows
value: 8.25 V
